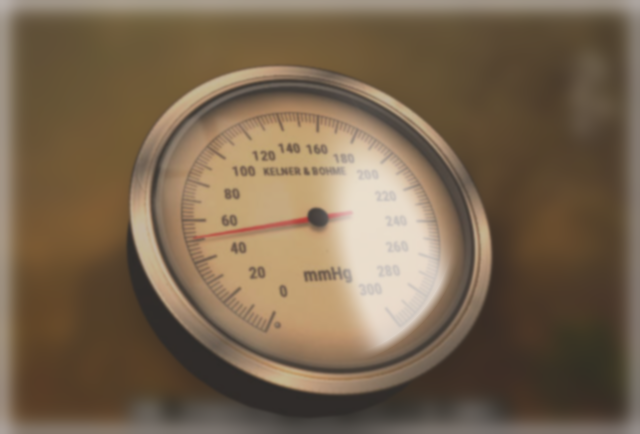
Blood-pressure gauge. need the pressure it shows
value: 50 mmHg
